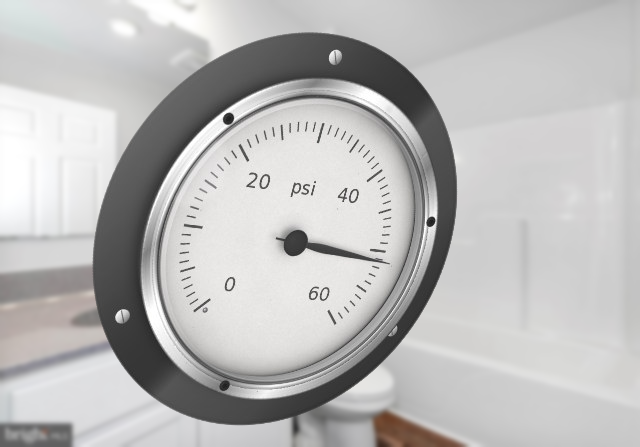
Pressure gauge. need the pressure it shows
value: 51 psi
